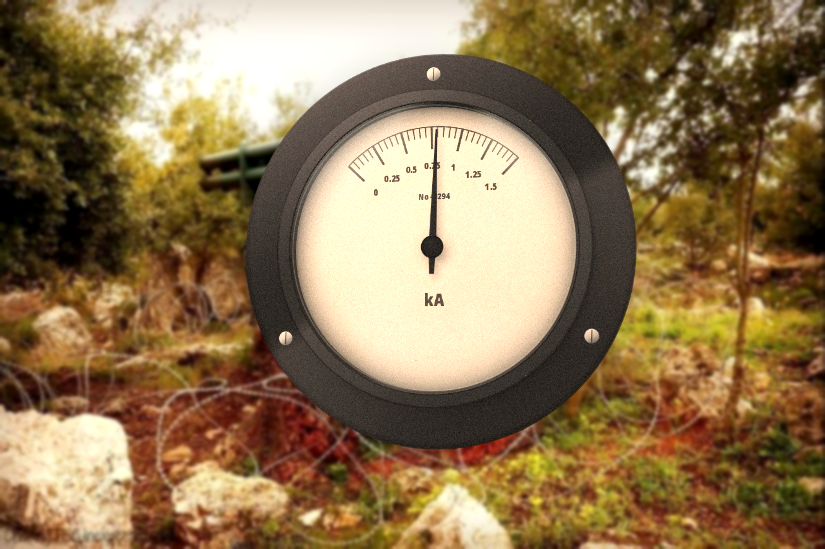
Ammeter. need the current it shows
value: 0.8 kA
